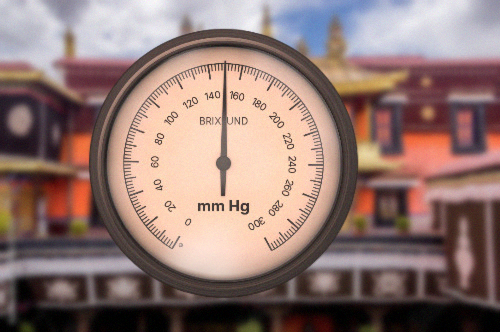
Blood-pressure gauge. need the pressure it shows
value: 150 mmHg
